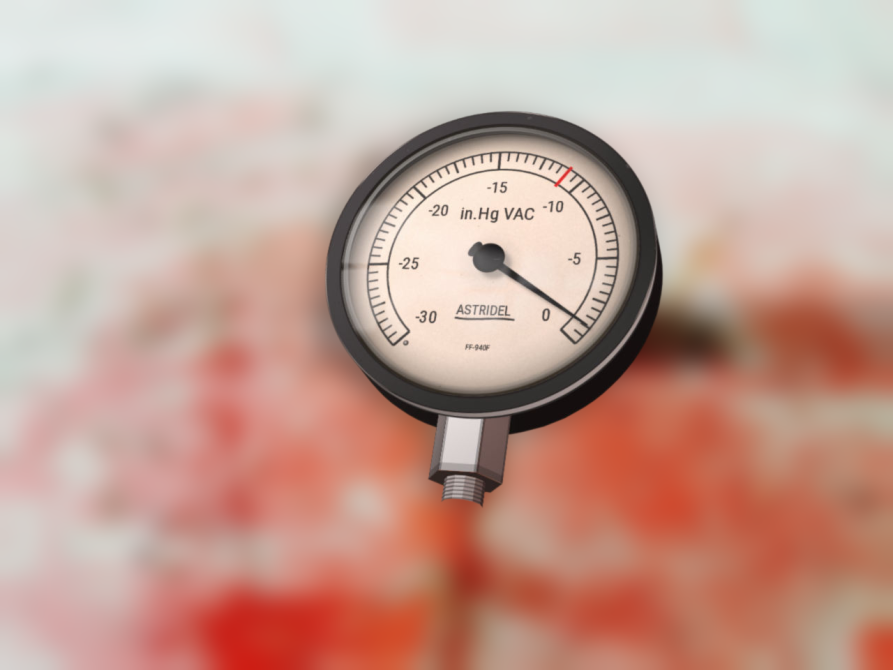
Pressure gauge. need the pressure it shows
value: -1 inHg
